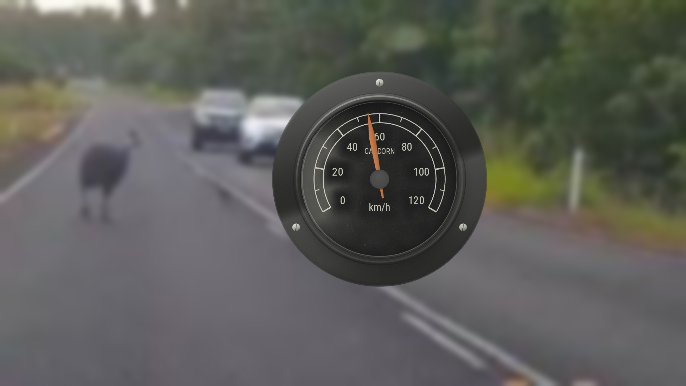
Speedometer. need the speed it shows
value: 55 km/h
